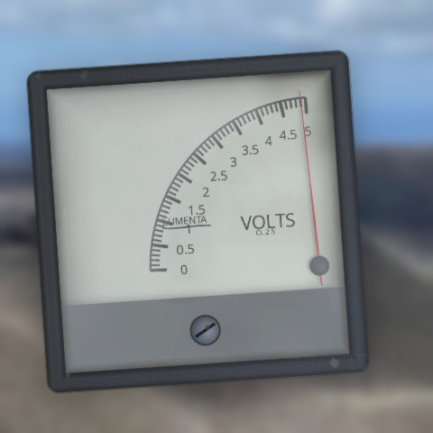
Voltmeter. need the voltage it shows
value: 4.9 V
